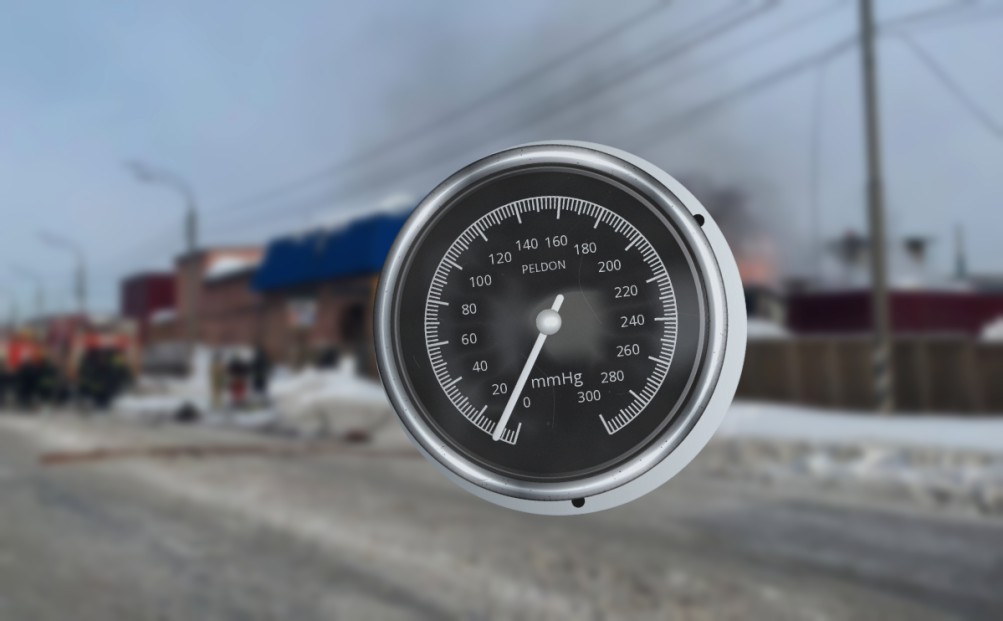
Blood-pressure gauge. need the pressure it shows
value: 8 mmHg
